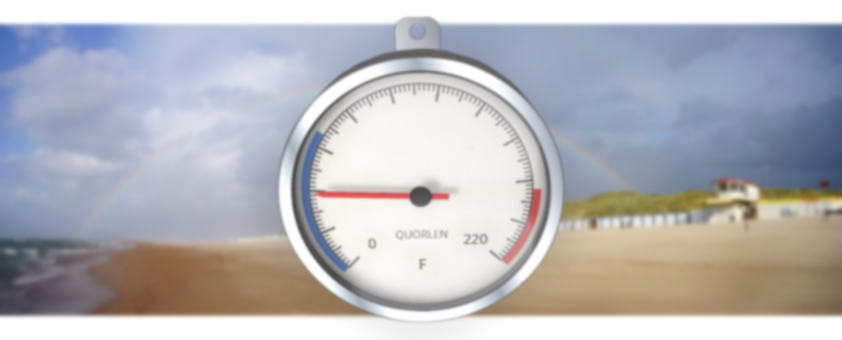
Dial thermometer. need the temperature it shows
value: 40 °F
